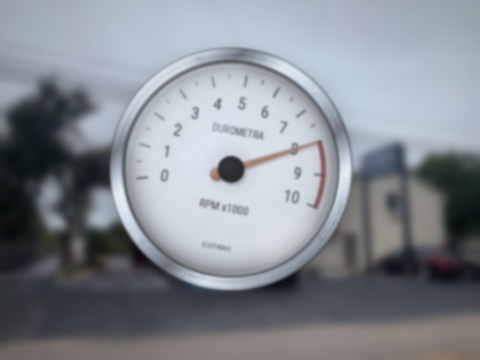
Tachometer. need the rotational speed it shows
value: 8000 rpm
